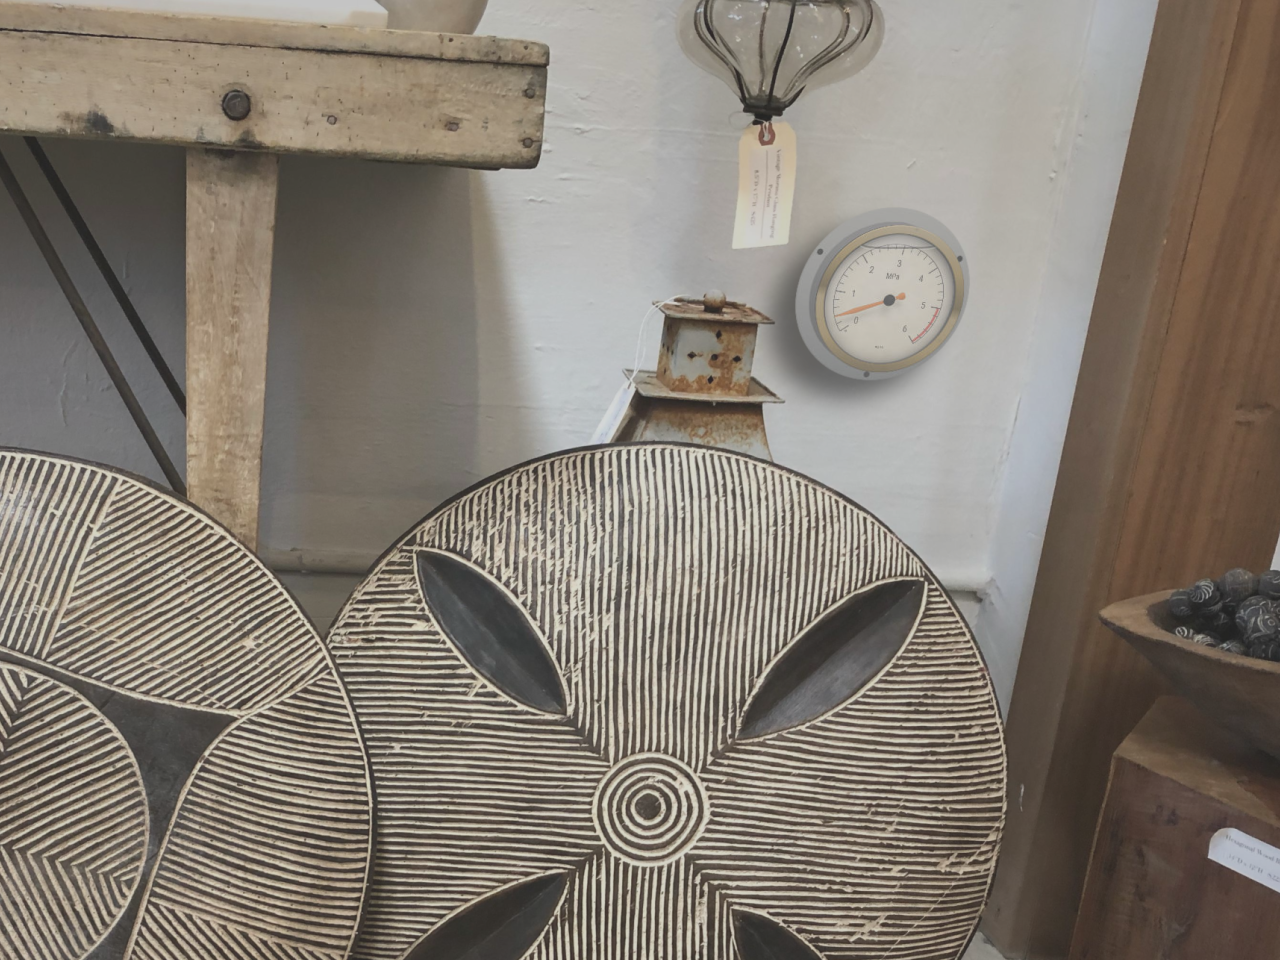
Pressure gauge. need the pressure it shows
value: 0.4 MPa
